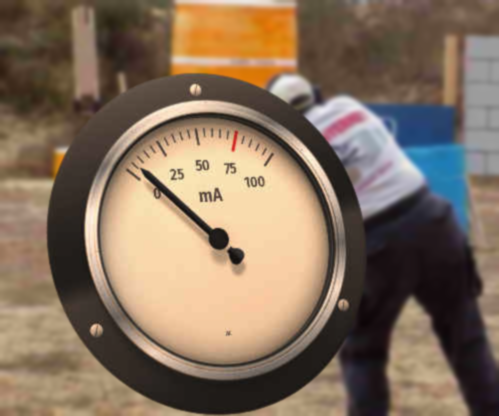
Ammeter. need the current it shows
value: 5 mA
